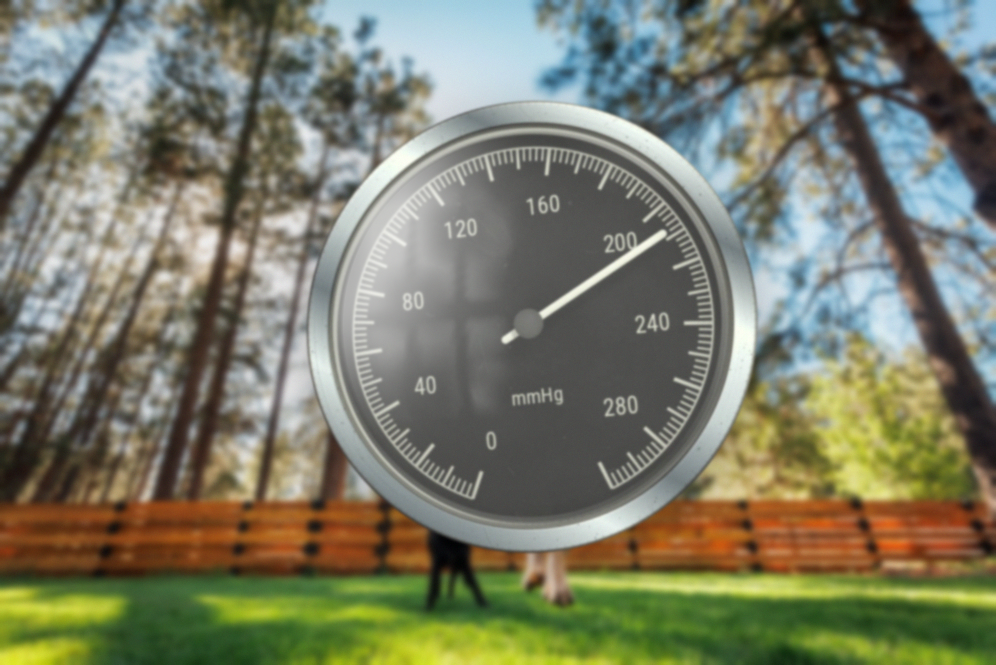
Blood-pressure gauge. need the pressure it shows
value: 208 mmHg
